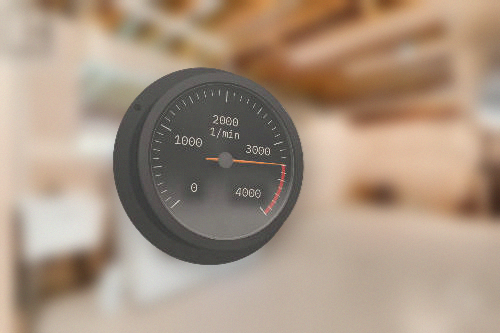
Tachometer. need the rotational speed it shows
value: 3300 rpm
